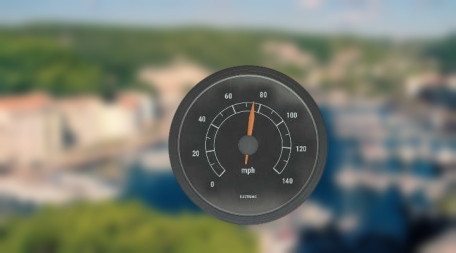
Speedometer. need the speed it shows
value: 75 mph
